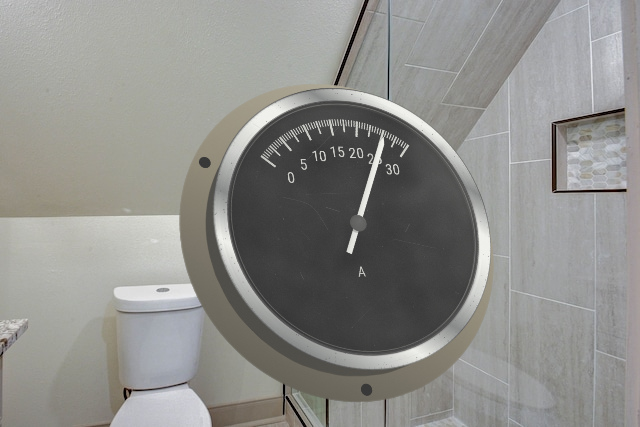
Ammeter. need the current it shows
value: 25 A
